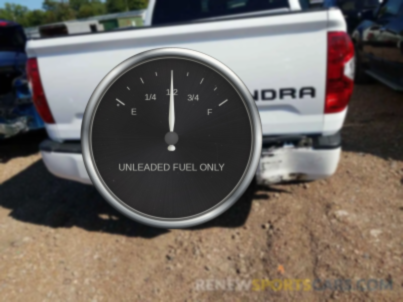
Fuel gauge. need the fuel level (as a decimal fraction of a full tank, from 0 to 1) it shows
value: 0.5
